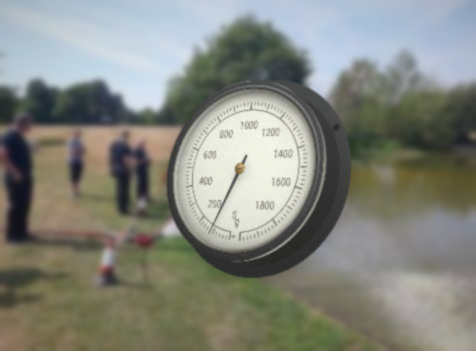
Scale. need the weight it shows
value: 100 g
